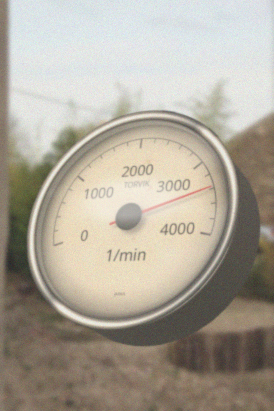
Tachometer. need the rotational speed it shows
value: 3400 rpm
